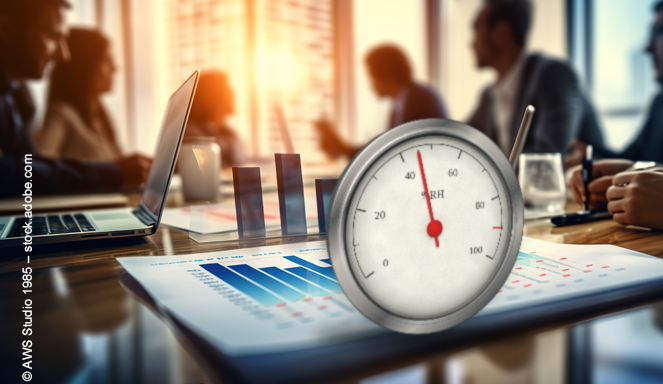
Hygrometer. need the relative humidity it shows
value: 45 %
